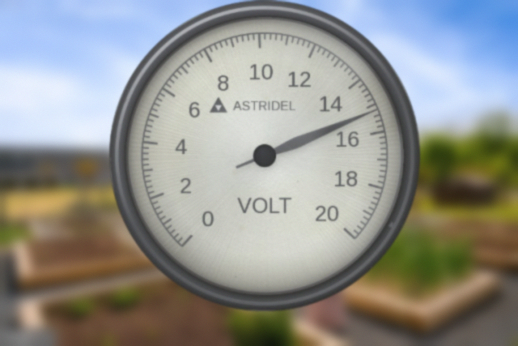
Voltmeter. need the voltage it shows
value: 15.2 V
